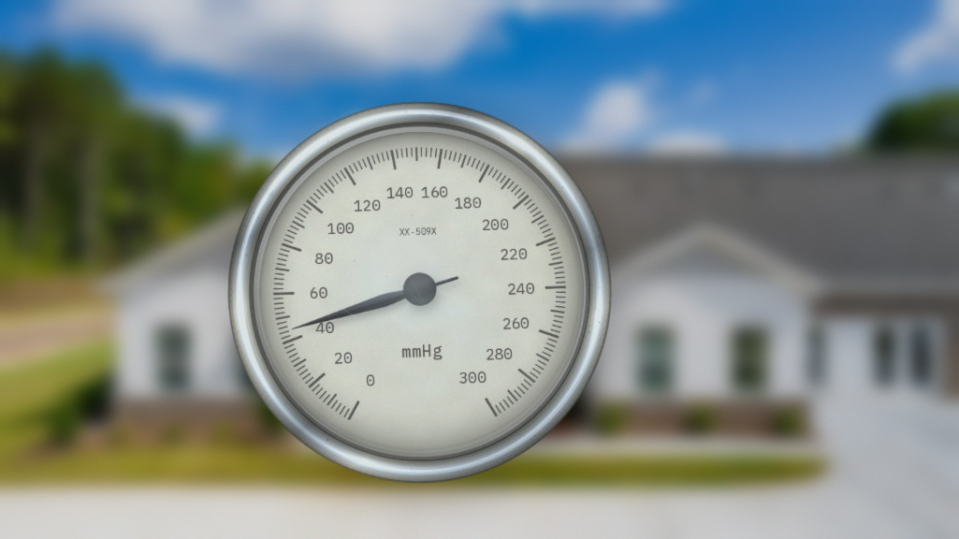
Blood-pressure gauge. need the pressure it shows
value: 44 mmHg
